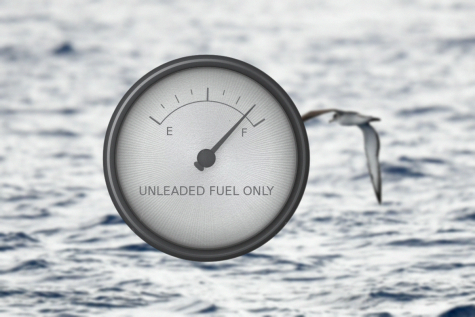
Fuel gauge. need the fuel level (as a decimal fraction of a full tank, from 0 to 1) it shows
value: 0.875
